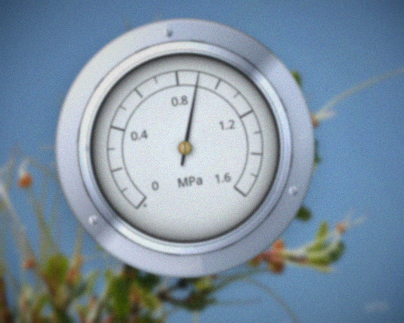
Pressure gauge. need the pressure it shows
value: 0.9 MPa
